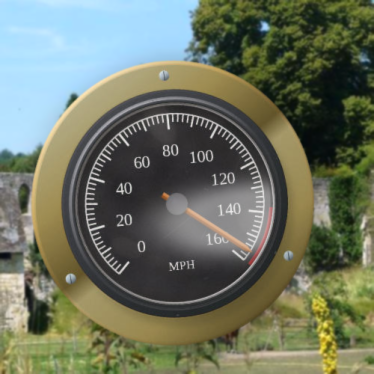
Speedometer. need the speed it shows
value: 156 mph
